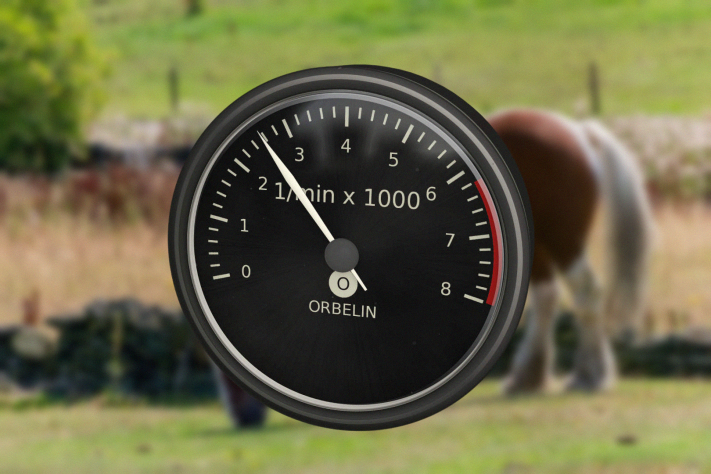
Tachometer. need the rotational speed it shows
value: 2600 rpm
